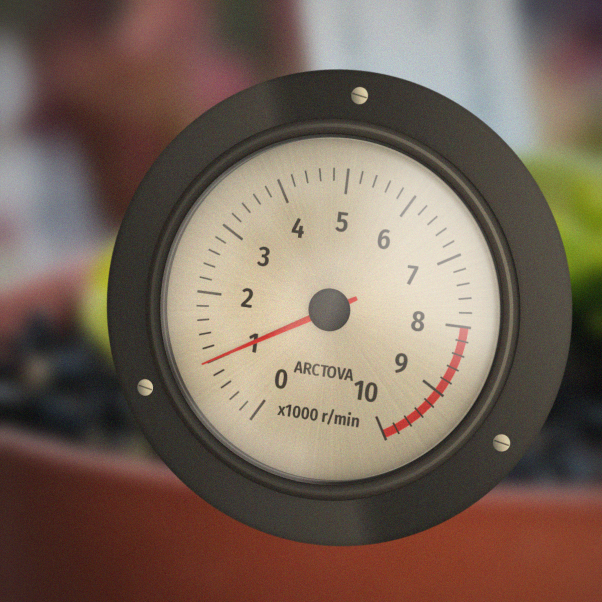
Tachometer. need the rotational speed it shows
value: 1000 rpm
